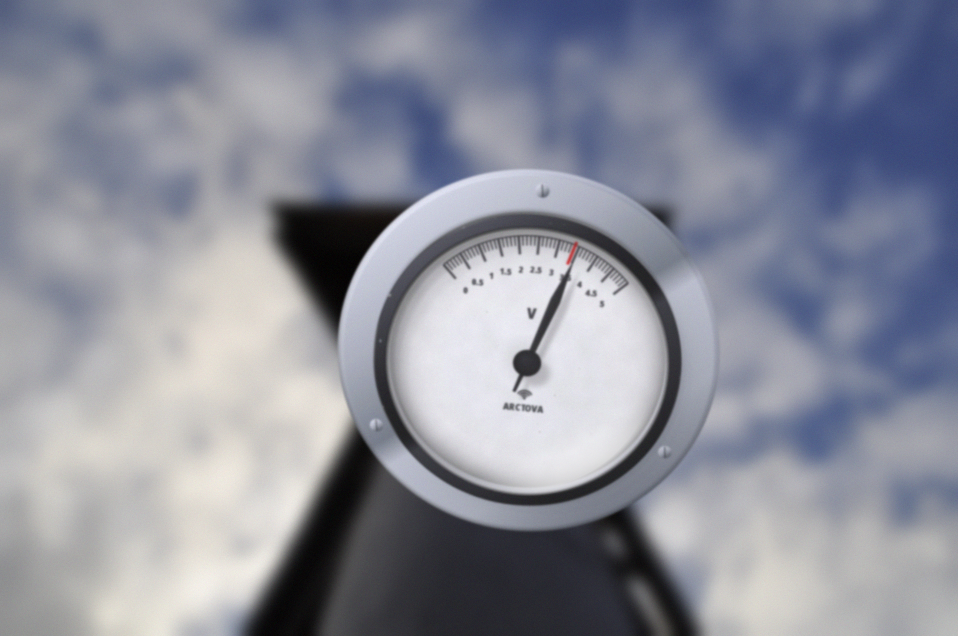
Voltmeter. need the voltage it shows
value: 3.5 V
